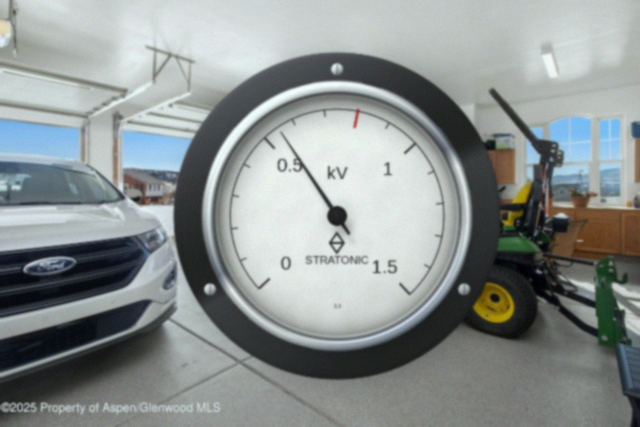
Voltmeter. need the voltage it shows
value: 0.55 kV
